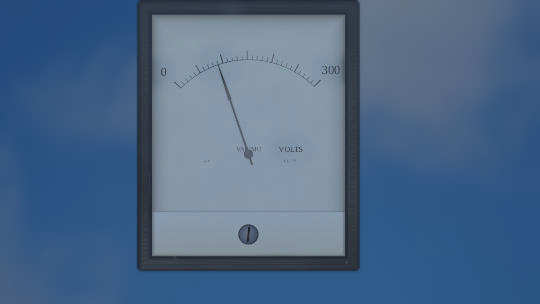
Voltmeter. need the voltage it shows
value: 90 V
